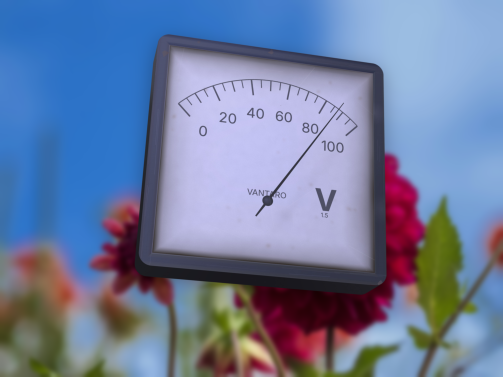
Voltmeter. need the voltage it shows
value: 87.5 V
